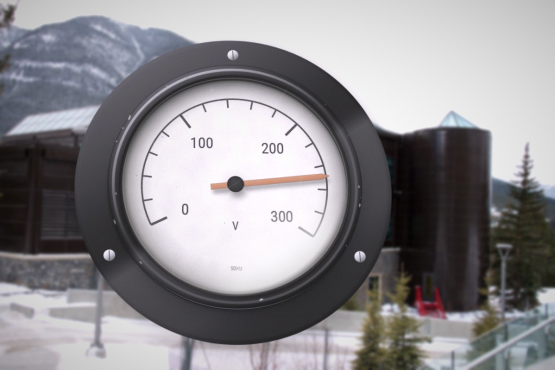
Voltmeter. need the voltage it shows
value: 250 V
